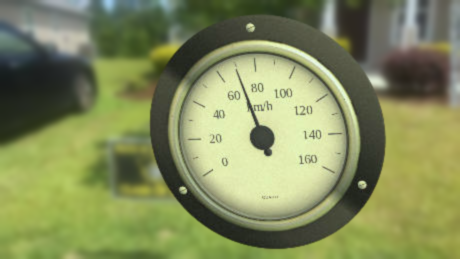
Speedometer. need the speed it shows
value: 70 km/h
